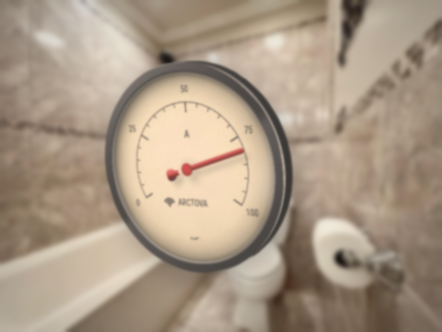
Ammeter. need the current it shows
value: 80 A
